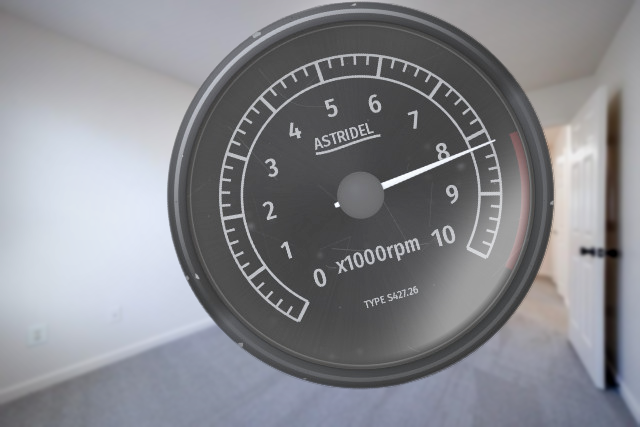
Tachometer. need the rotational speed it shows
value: 8200 rpm
